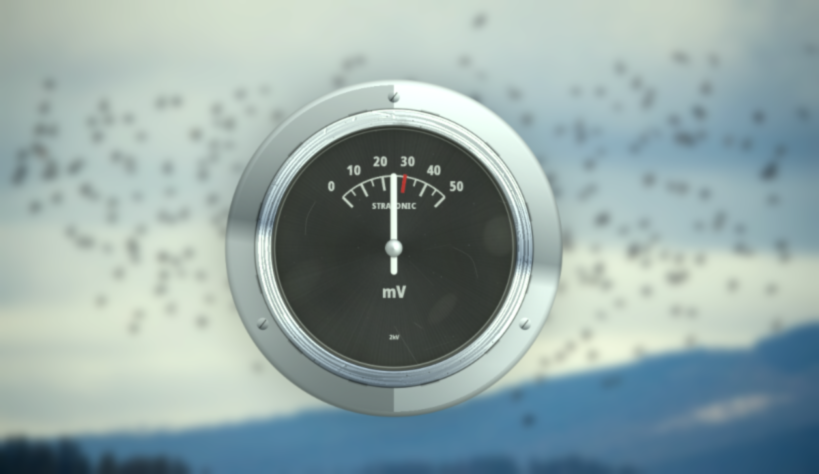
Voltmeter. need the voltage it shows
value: 25 mV
